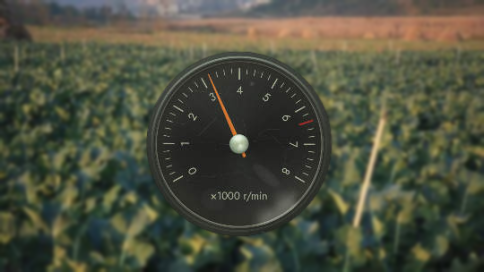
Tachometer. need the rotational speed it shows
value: 3200 rpm
